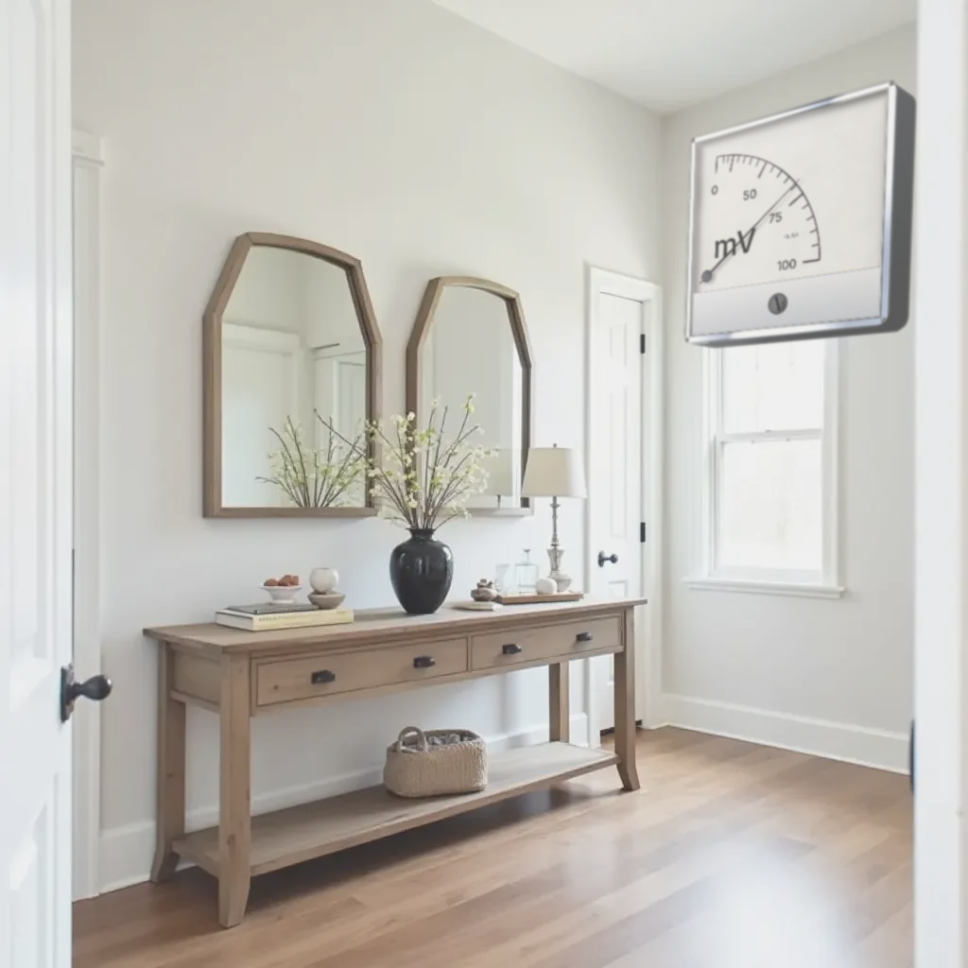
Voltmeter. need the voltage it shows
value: 70 mV
